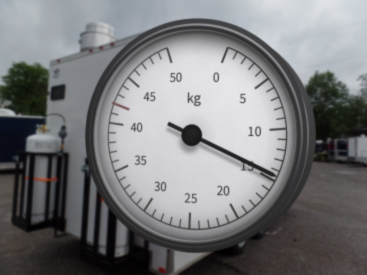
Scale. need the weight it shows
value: 14.5 kg
